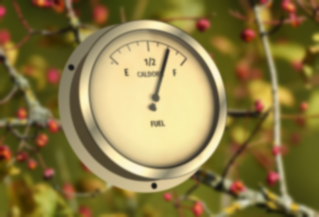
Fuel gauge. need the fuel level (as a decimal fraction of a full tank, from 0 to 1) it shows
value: 0.75
